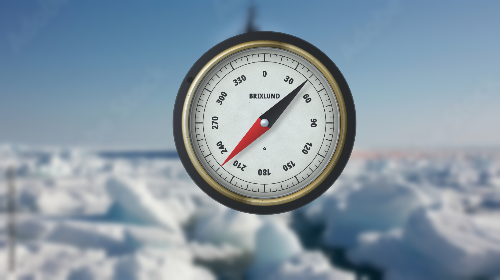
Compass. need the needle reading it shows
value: 225 °
